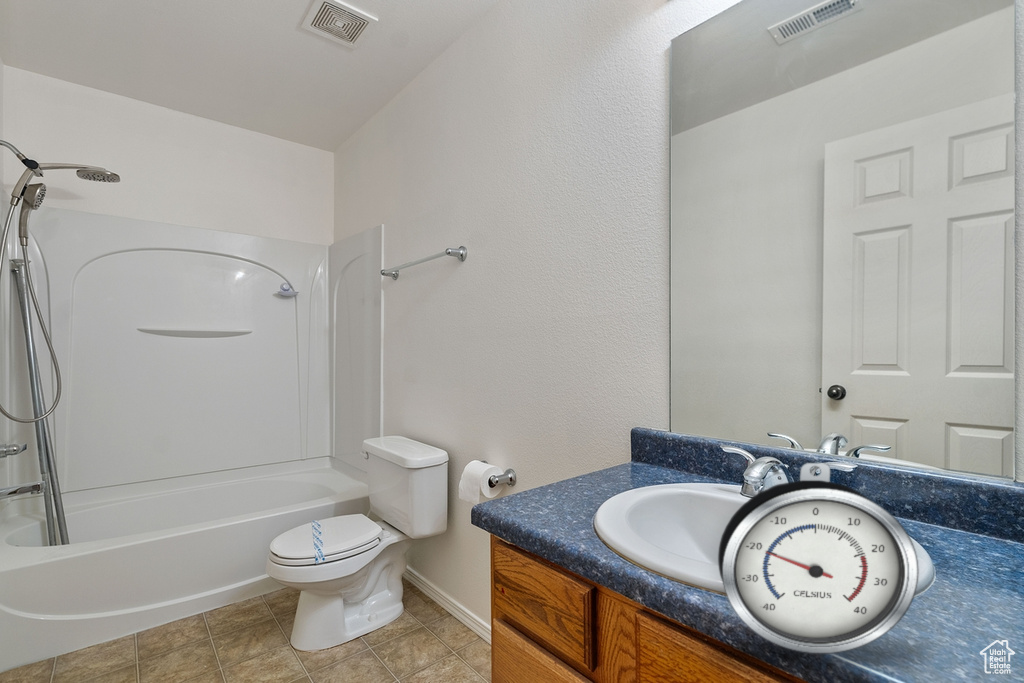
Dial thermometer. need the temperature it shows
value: -20 °C
